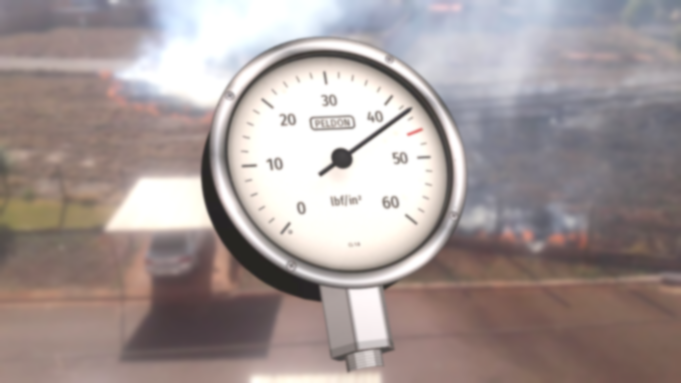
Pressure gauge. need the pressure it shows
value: 43 psi
